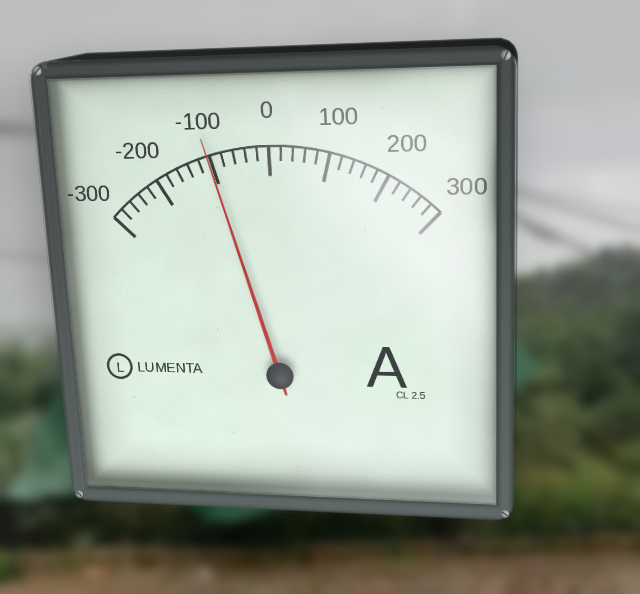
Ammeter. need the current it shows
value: -100 A
